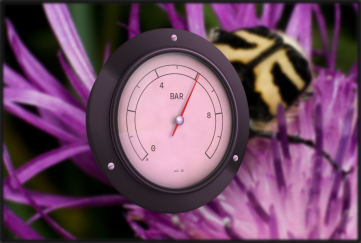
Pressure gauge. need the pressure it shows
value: 6 bar
